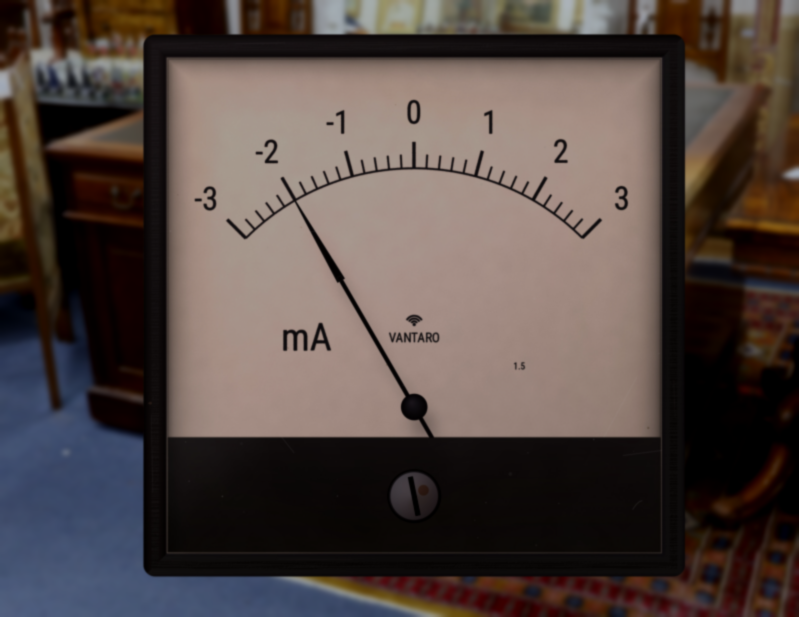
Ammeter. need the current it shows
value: -2 mA
